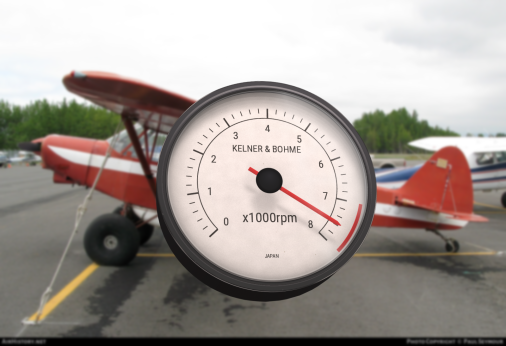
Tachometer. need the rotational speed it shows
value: 7600 rpm
